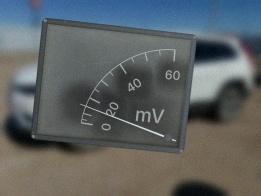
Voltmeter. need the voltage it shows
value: 15 mV
